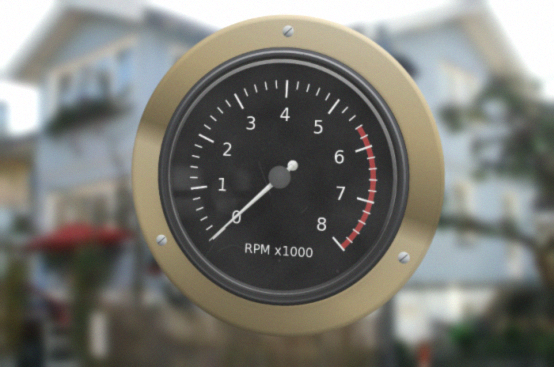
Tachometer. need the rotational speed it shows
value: 0 rpm
